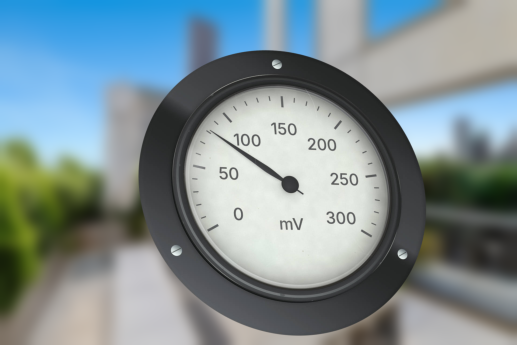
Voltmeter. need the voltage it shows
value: 80 mV
